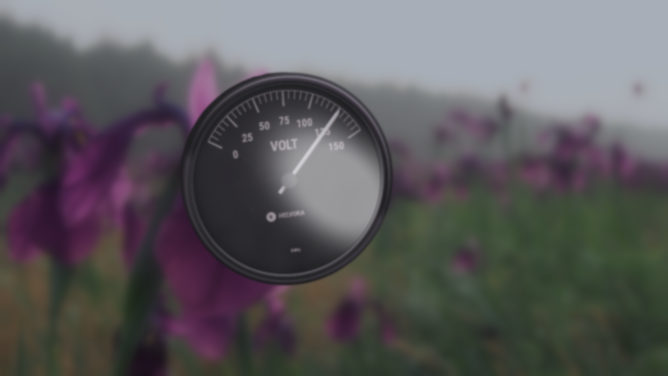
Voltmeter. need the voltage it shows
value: 125 V
